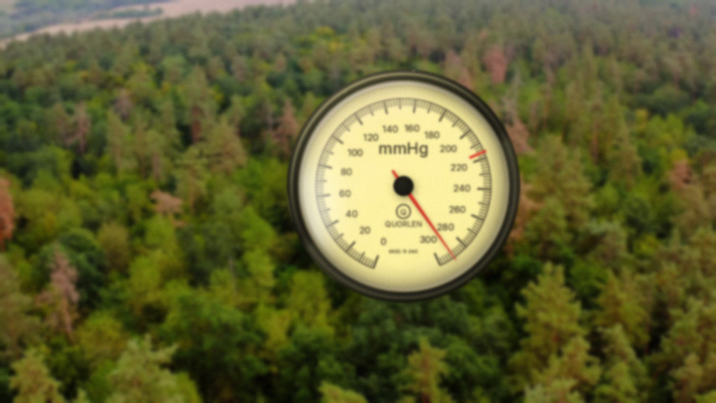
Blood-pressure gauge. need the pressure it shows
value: 290 mmHg
